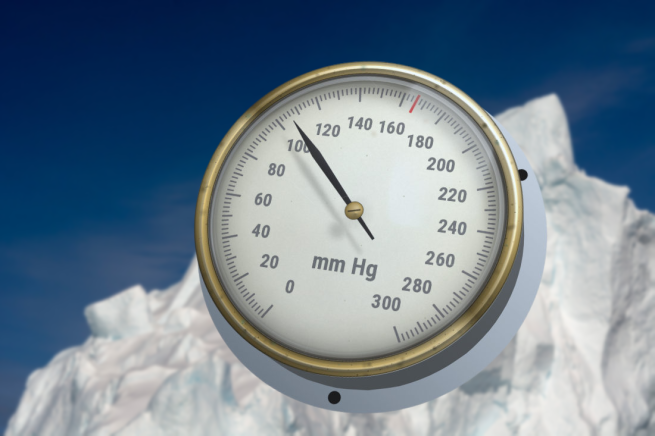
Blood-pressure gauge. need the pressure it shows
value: 106 mmHg
